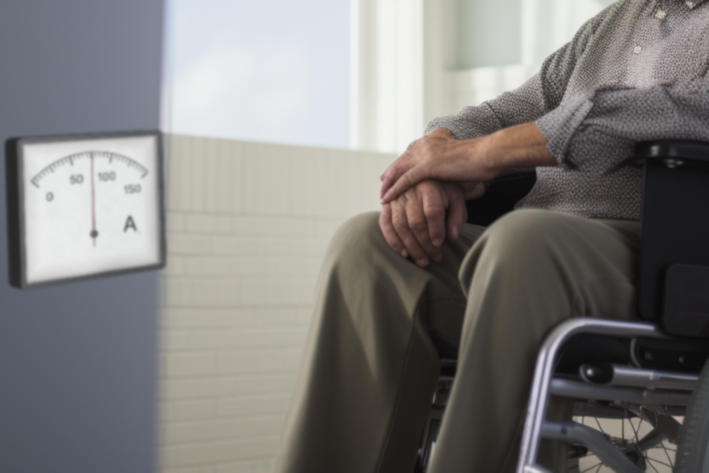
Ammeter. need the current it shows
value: 75 A
